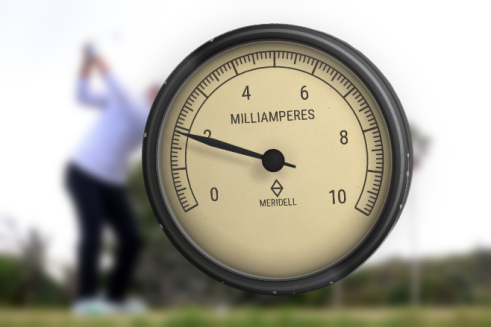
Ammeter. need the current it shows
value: 1.9 mA
